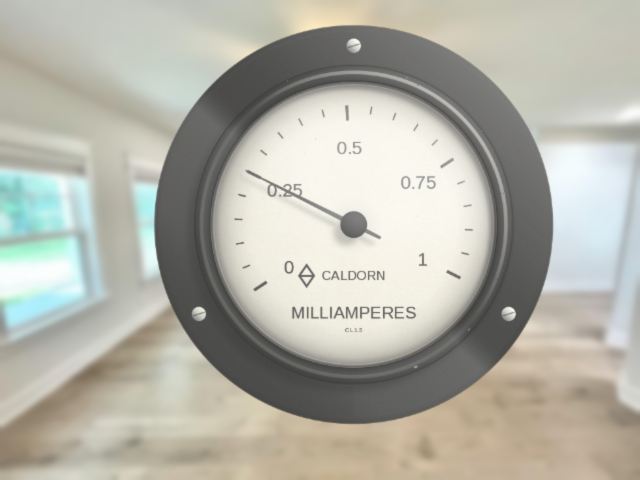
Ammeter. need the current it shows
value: 0.25 mA
